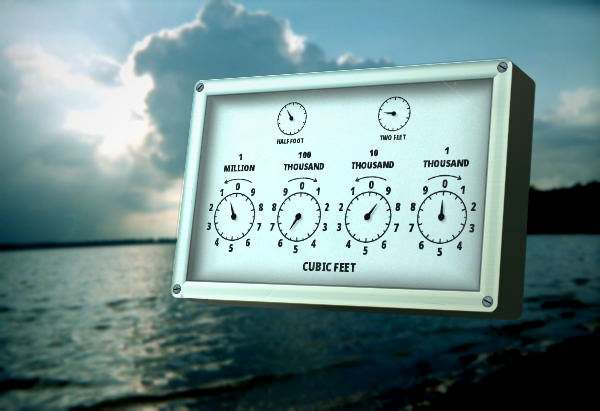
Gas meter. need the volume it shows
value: 59000 ft³
